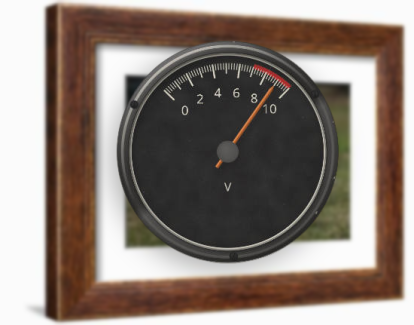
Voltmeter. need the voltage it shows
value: 9 V
